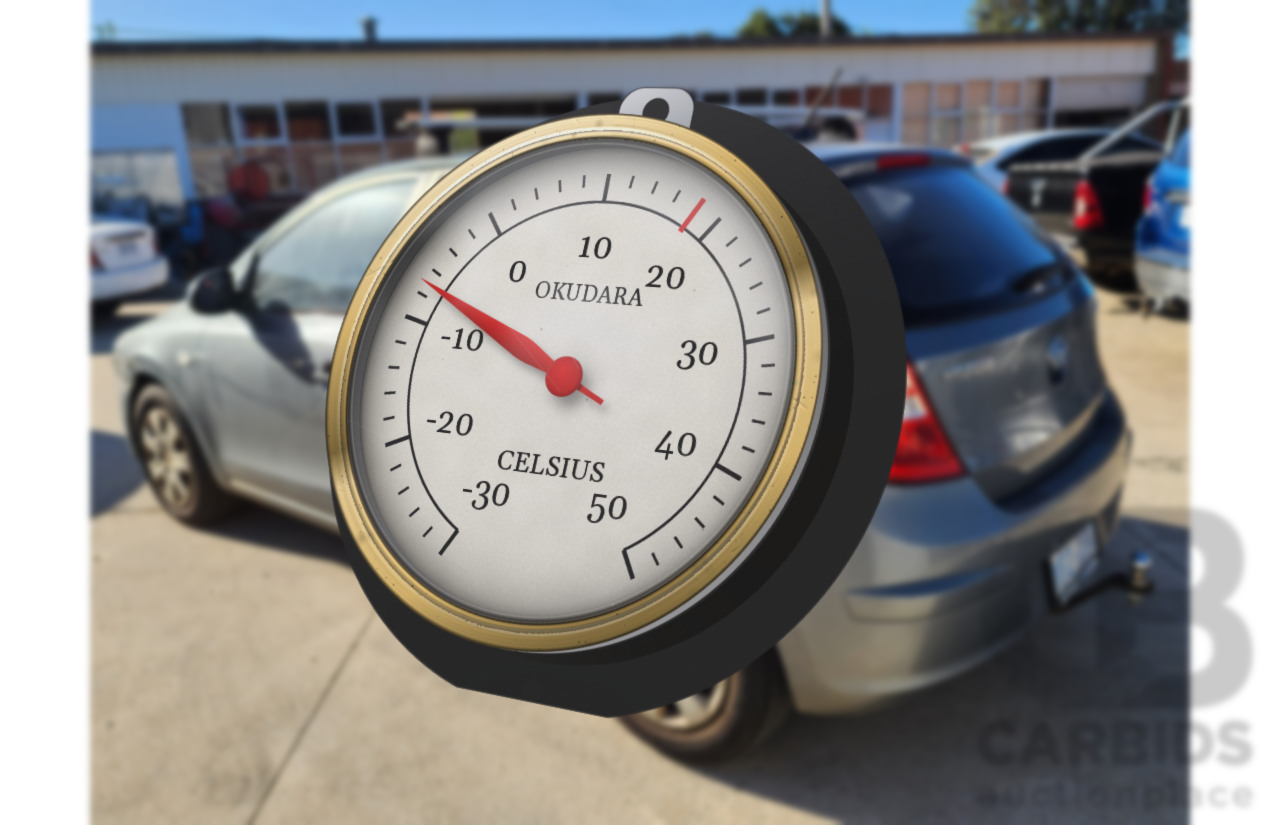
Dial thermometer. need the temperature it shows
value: -7 °C
